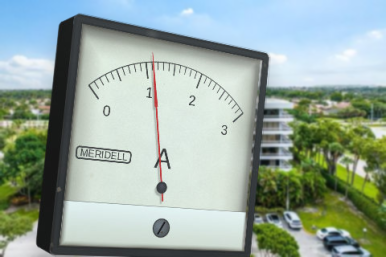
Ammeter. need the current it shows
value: 1.1 A
